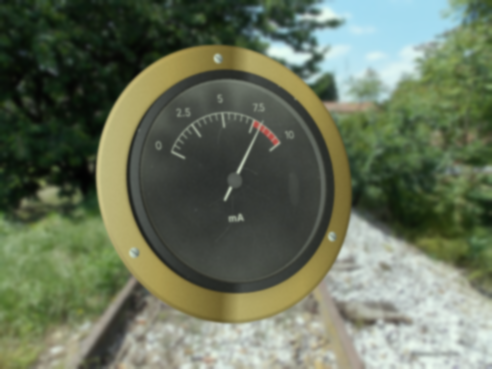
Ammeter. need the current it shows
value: 8 mA
